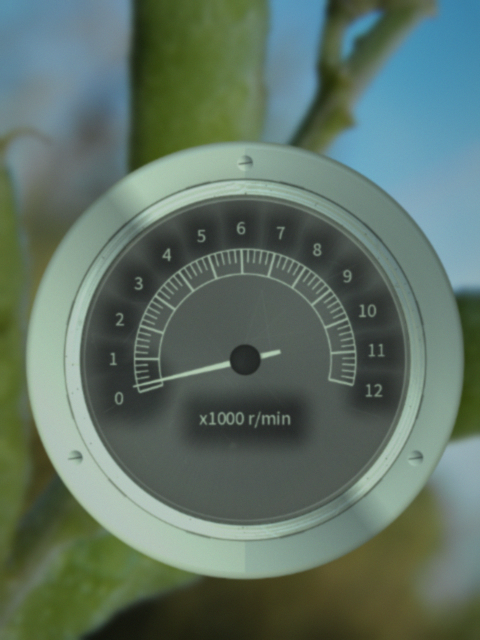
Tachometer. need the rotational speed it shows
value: 200 rpm
